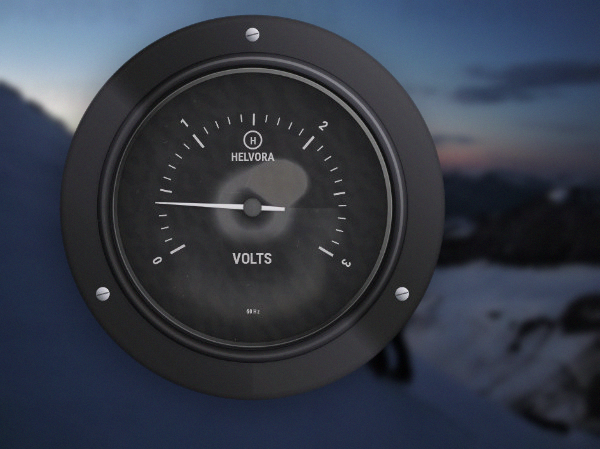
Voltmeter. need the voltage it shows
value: 0.4 V
